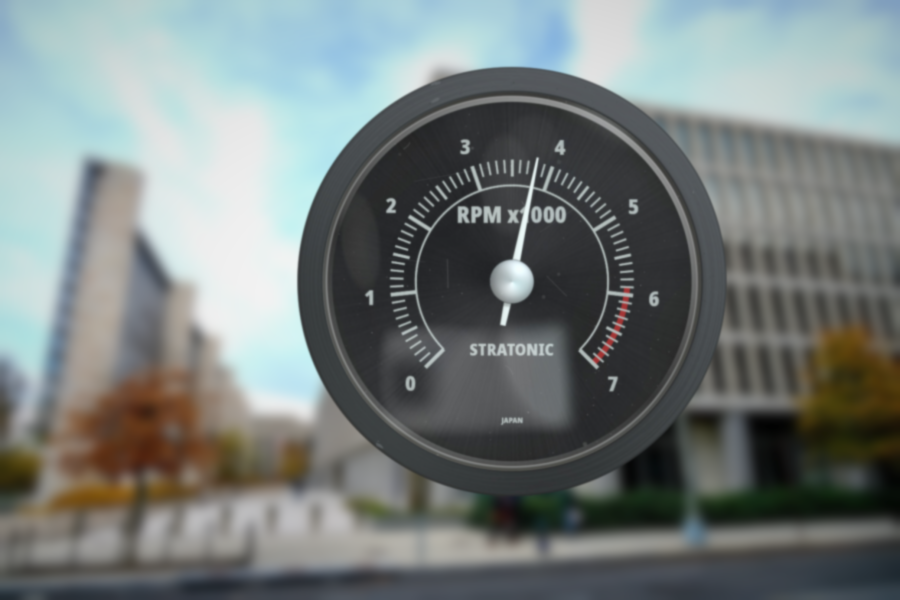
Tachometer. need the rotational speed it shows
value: 3800 rpm
